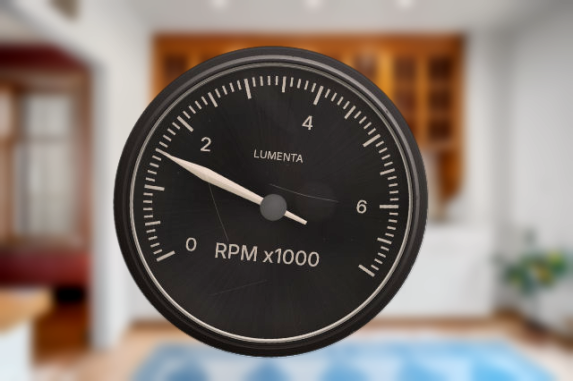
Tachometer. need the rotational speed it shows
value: 1500 rpm
